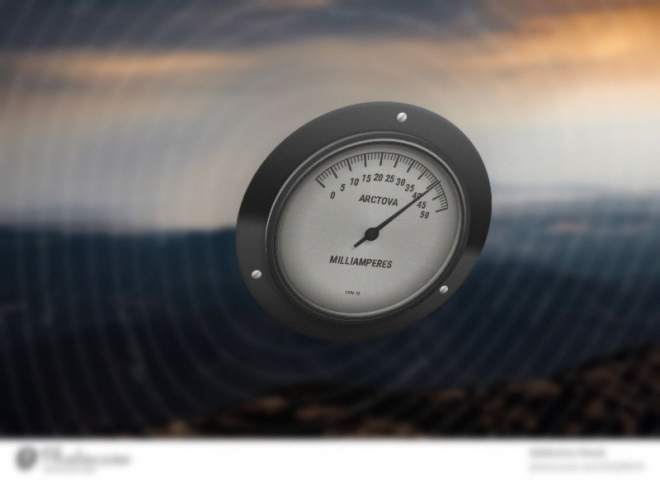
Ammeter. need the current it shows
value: 40 mA
